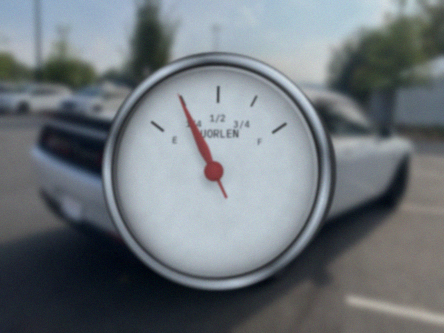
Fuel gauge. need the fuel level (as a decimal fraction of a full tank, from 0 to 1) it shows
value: 0.25
